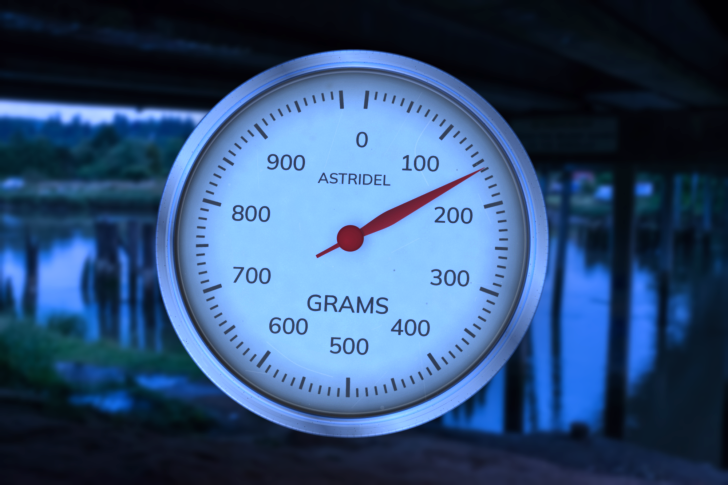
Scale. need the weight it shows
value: 160 g
